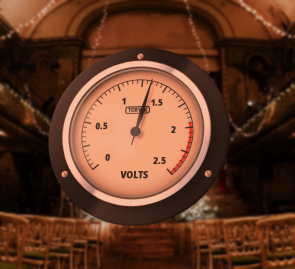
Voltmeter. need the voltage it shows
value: 1.35 V
